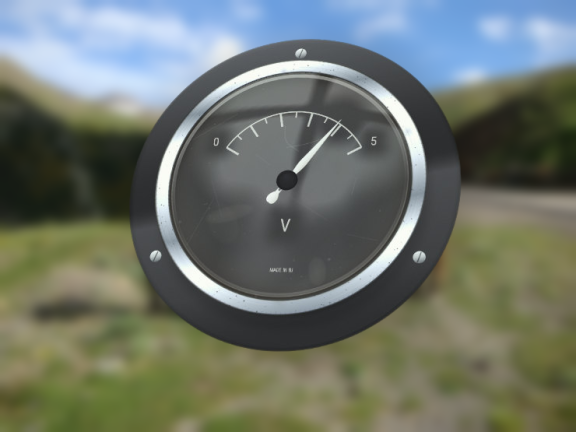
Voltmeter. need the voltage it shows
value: 4 V
